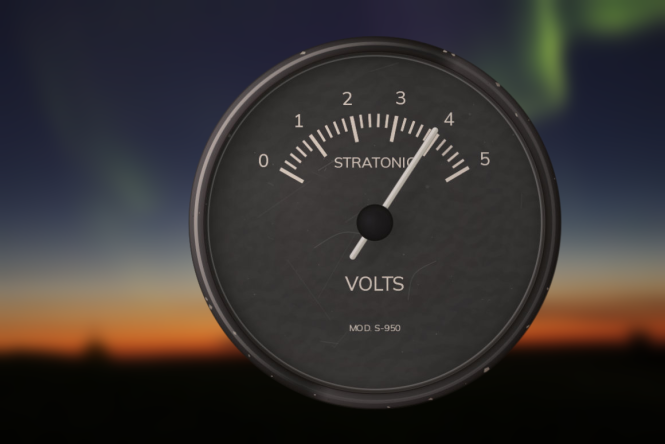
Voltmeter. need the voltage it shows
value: 3.9 V
